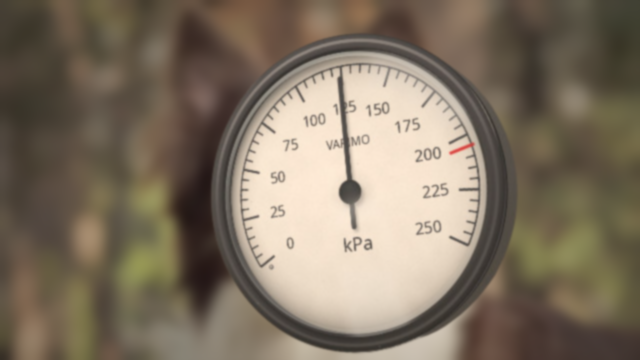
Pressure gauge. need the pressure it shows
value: 125 kPa
